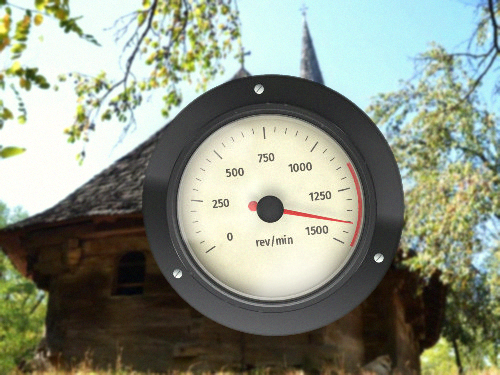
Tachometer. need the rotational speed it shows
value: 1400 rpm
